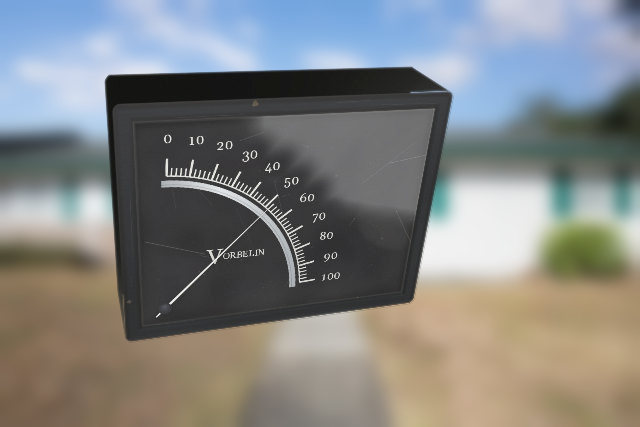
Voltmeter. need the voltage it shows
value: 50 V
